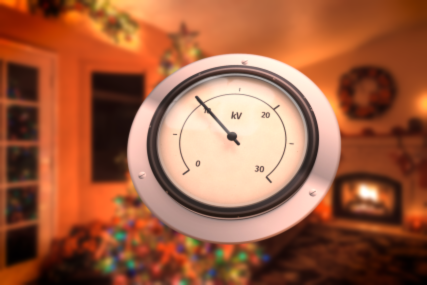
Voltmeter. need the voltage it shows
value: 10 kV
